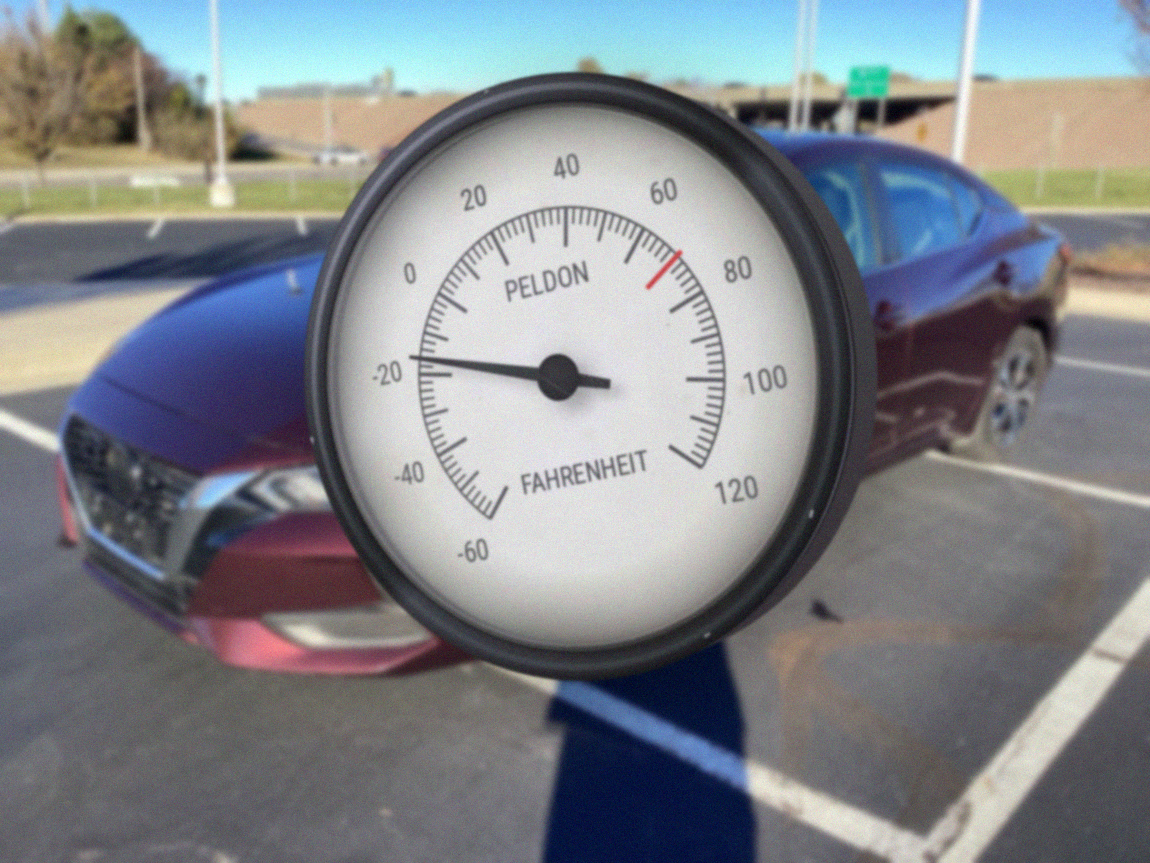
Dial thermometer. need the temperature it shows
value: -16 °F
